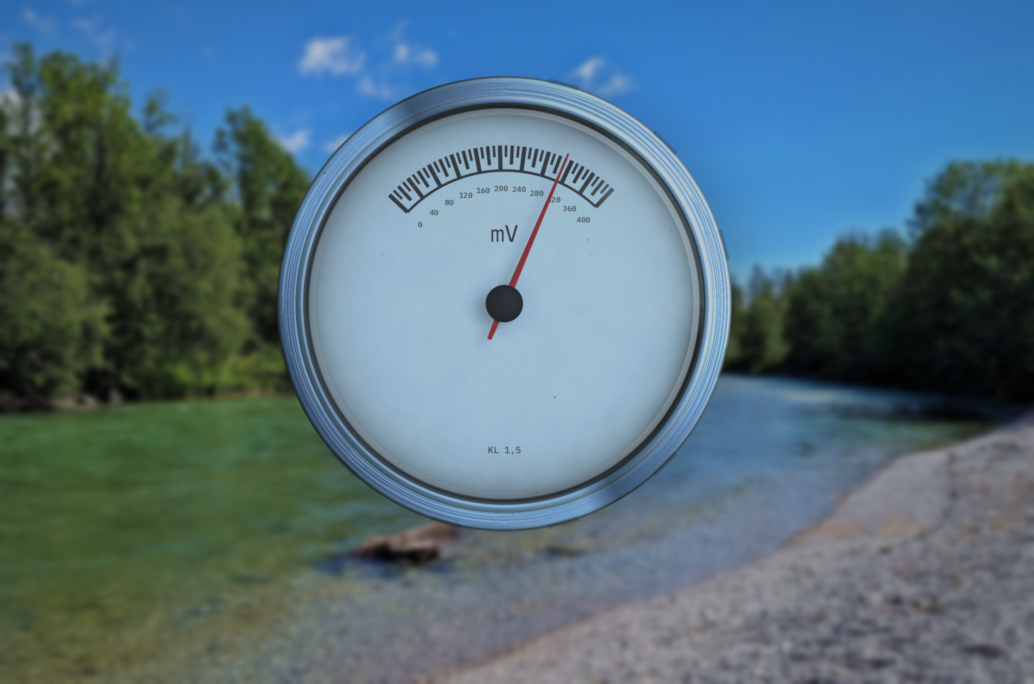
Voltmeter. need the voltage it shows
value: 310 mV
